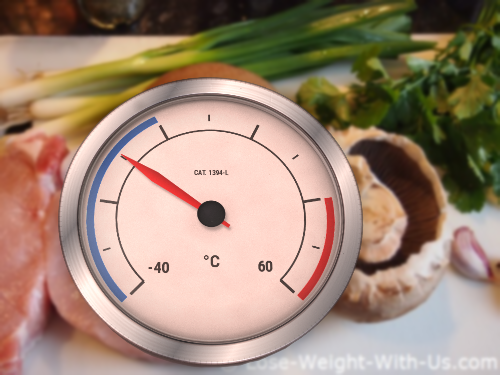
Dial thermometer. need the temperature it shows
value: -10 °C
